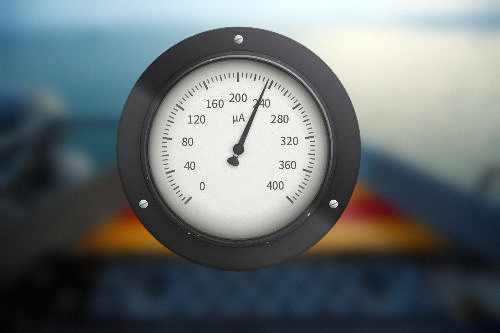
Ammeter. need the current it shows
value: 235 µA
